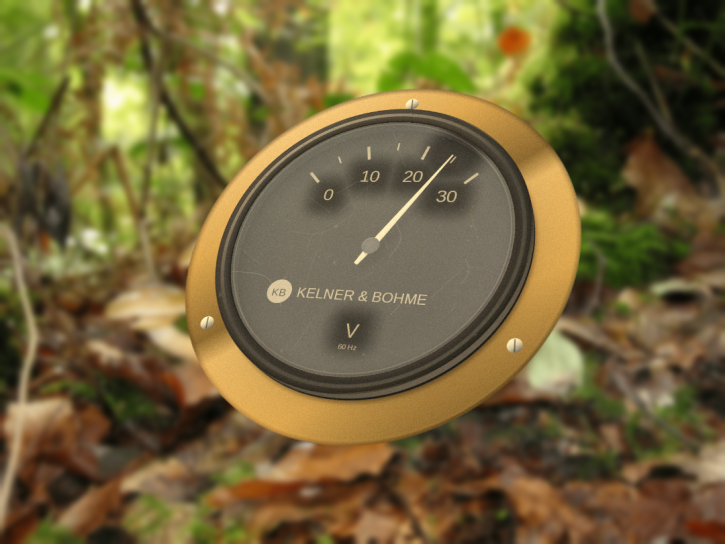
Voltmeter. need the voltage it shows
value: 25 V
